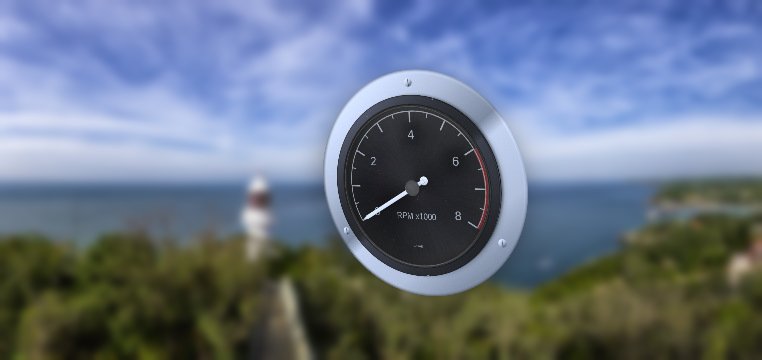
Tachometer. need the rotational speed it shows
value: 0 rpm
